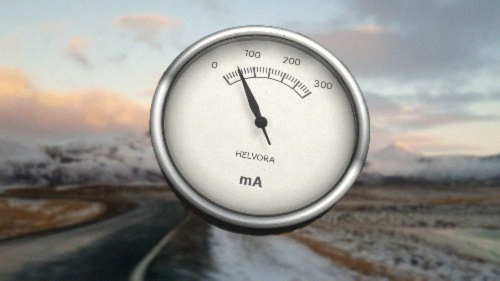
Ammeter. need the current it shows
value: 50 mA
